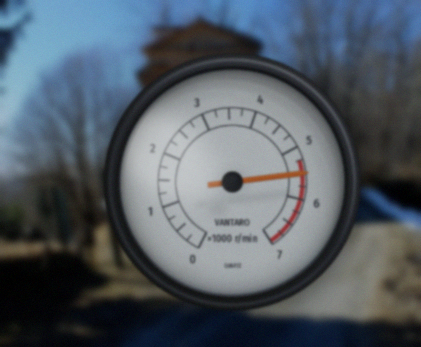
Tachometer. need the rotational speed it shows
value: 5500 rpm
